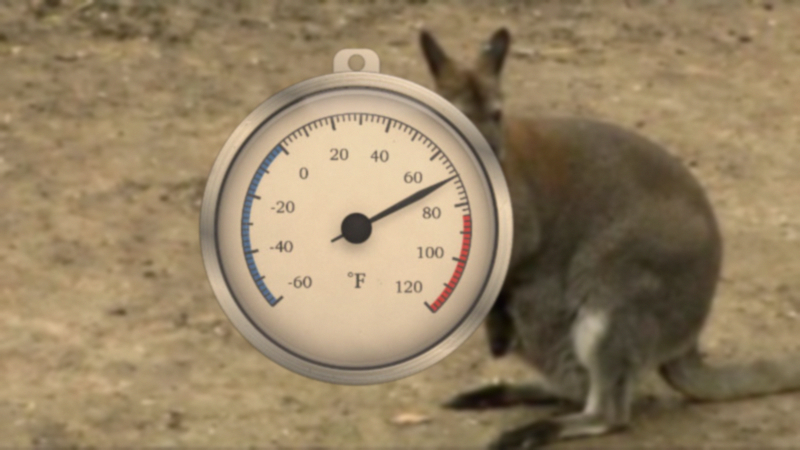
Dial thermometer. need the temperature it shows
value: 70 °F
